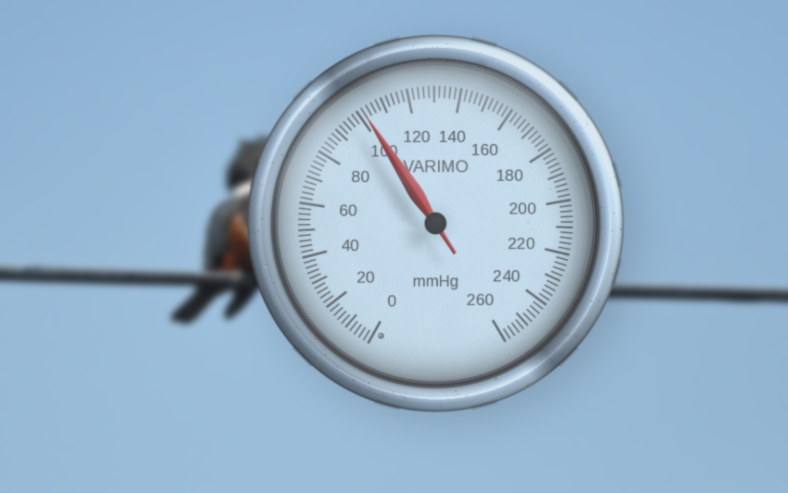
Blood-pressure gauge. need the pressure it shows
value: 102 mmHg
